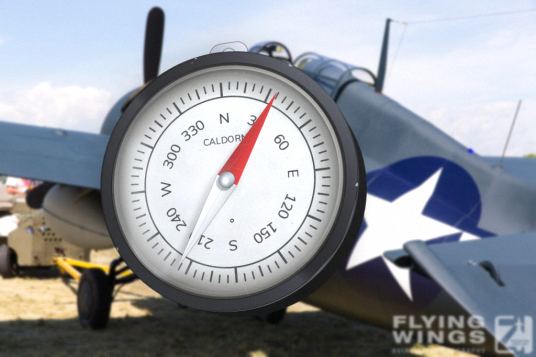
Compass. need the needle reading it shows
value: 35 °
